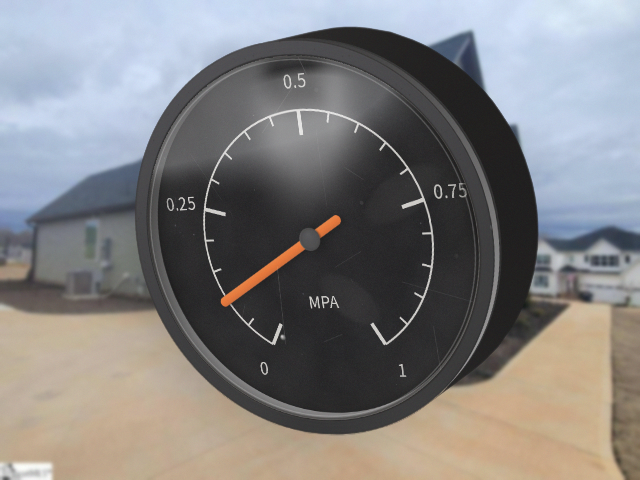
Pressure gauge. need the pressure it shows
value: 0.1 MPa
